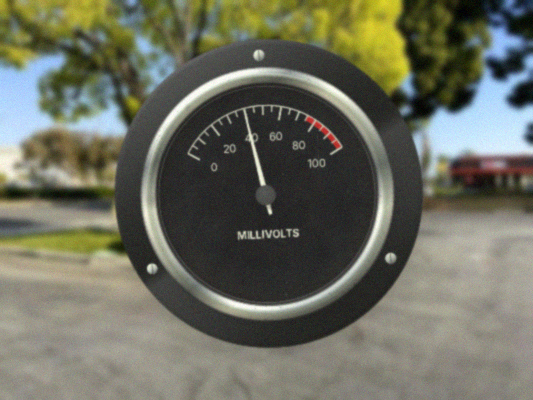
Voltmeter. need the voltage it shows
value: 40 mV
